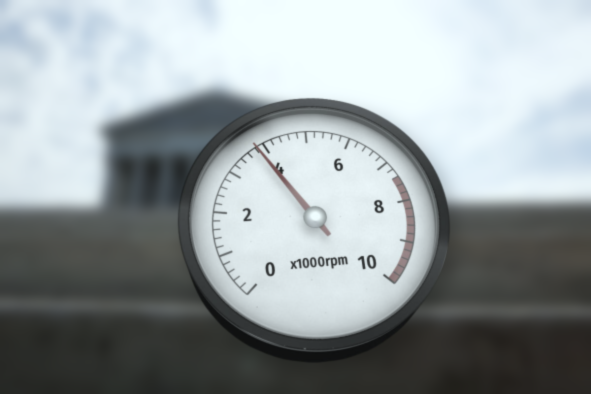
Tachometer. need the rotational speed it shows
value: 3800 rpm
